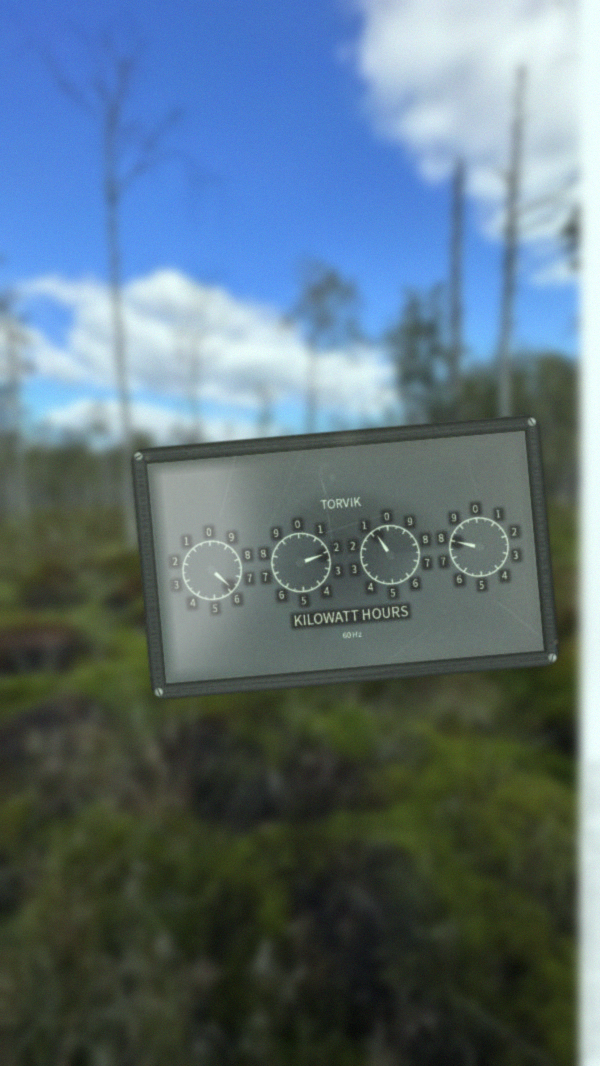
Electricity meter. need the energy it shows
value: 6208 kWh
